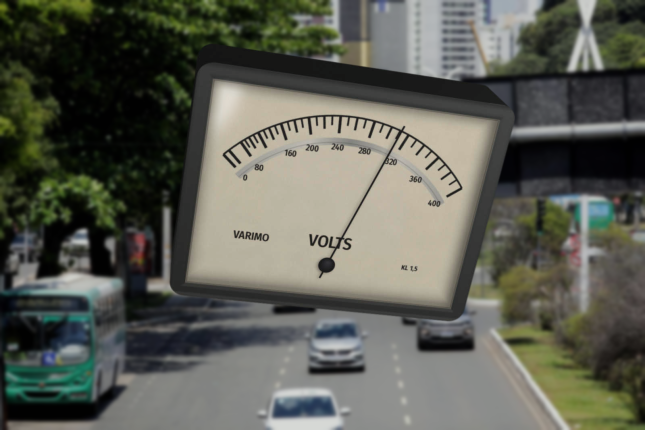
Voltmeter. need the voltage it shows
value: 310 V
